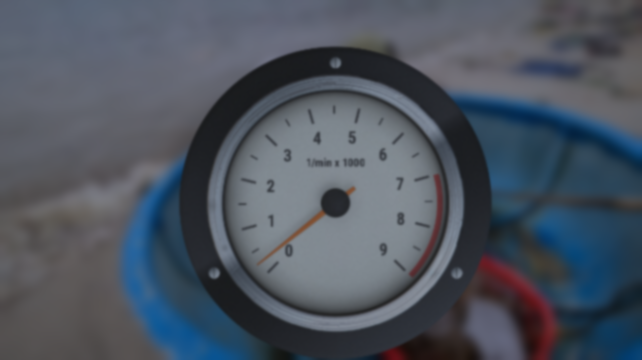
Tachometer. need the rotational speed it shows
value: 250 rpm
